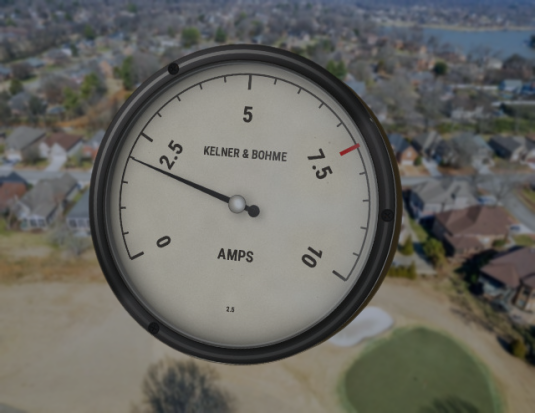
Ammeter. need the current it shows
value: 2 A
